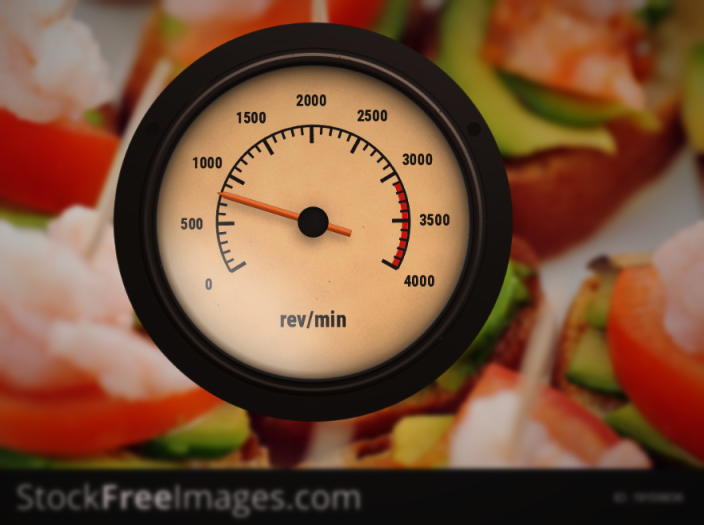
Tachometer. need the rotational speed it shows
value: 800 rpm
